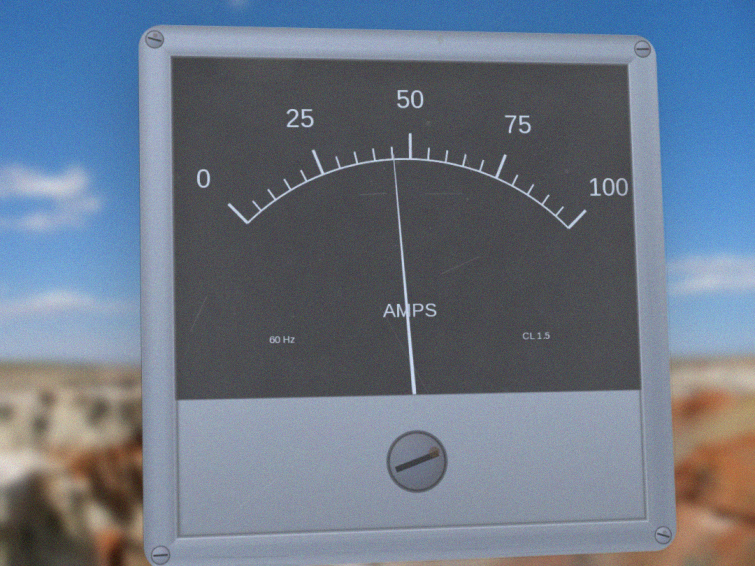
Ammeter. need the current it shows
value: 45 A
